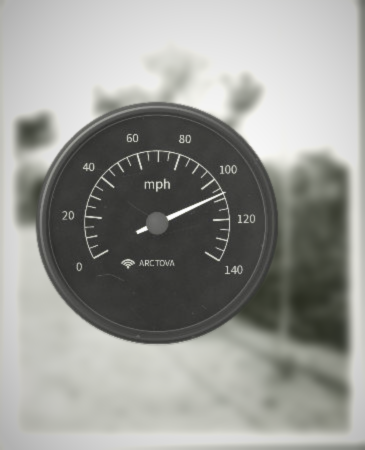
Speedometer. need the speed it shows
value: 107.5 mph
